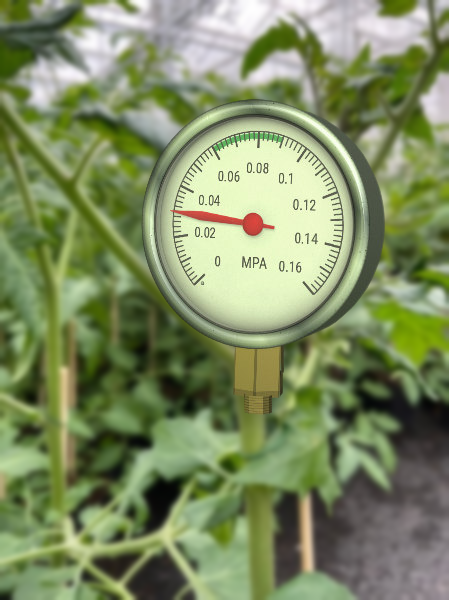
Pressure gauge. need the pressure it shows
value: 0.03 MPa
